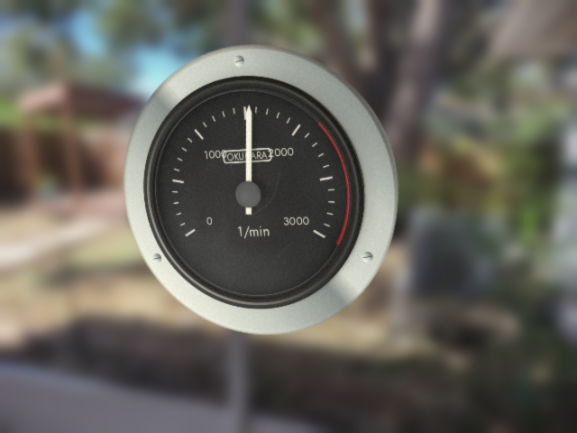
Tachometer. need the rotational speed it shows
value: 1550 rpm
